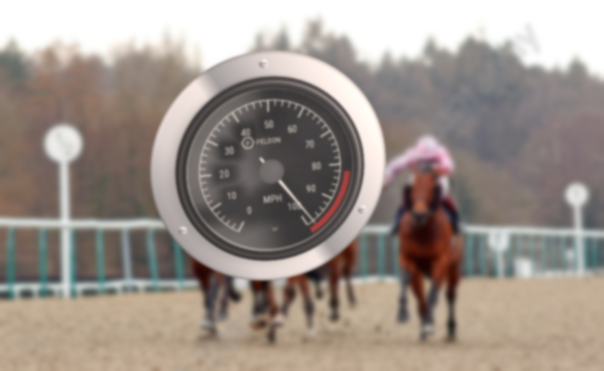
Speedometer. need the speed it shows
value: 98 mph
